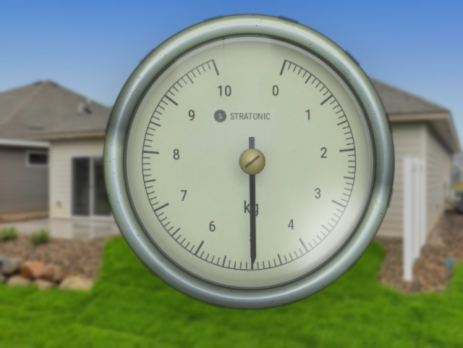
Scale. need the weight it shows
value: 5 kg
